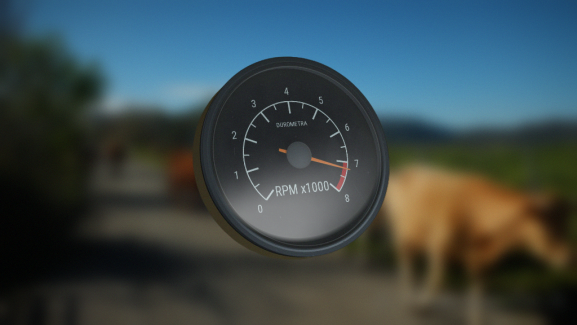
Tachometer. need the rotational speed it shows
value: 7250 rpm
